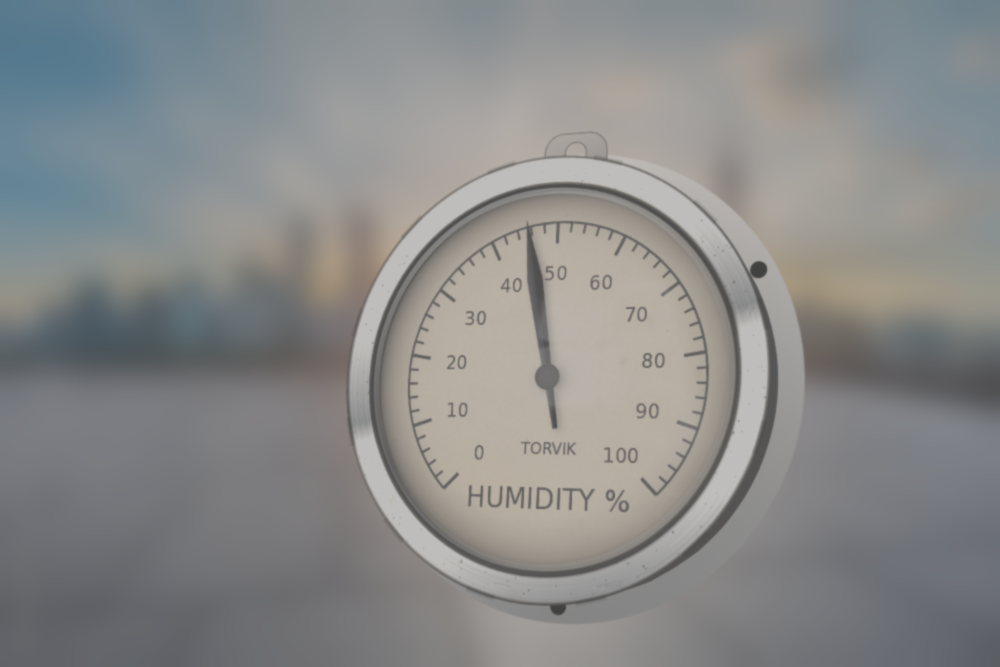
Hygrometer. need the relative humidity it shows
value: 46 %
